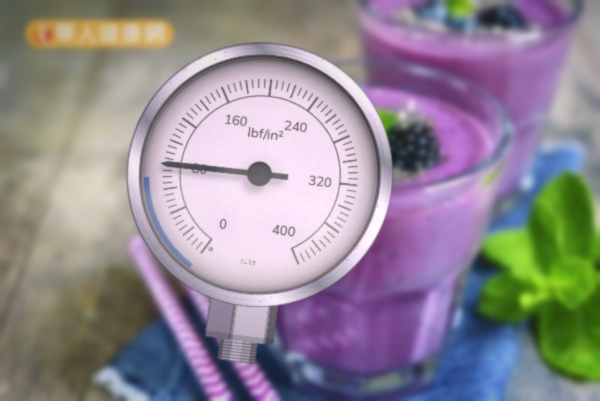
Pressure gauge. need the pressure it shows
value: 80 psi
